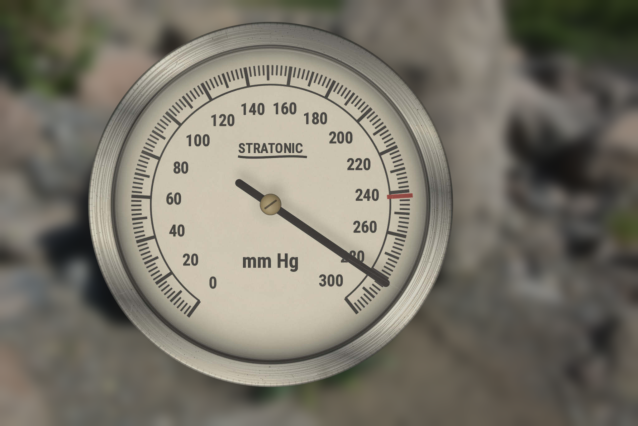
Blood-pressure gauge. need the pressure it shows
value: 282 mmHg
